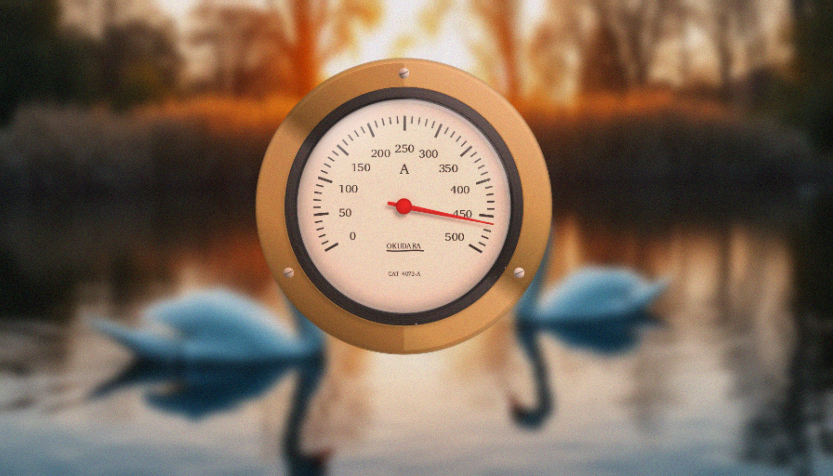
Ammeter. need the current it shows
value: 460 A
